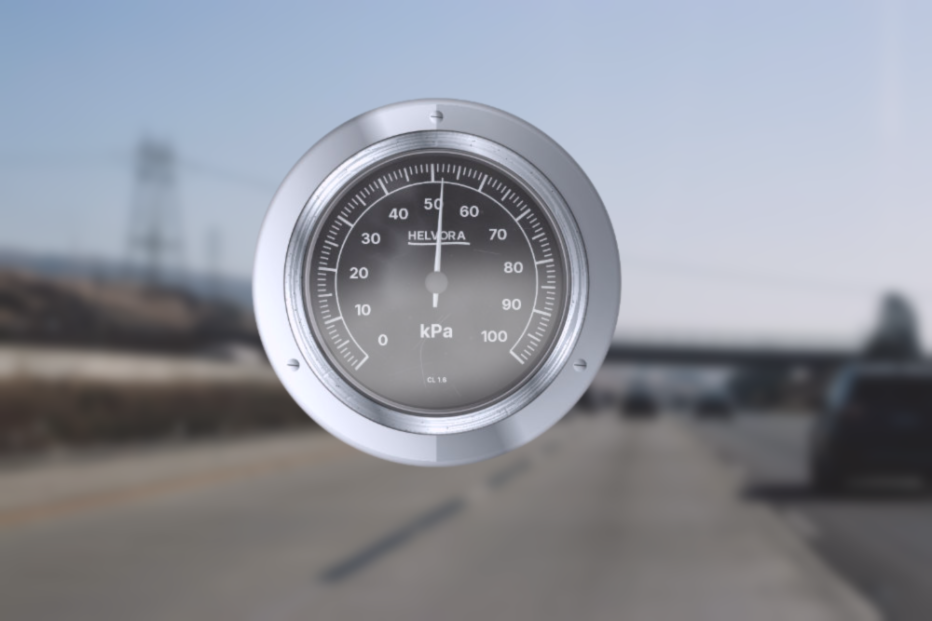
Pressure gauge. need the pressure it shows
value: 52 kPa
